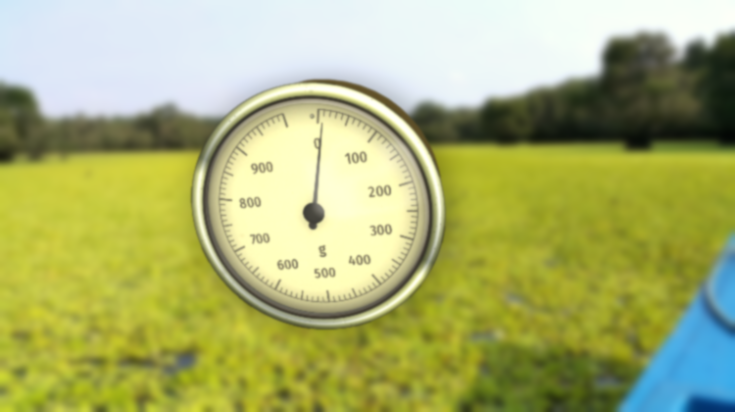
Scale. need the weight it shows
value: 10 g
